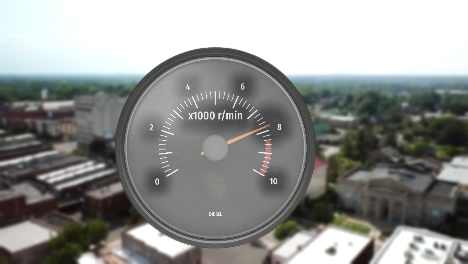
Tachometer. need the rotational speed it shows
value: 7800 rpm
